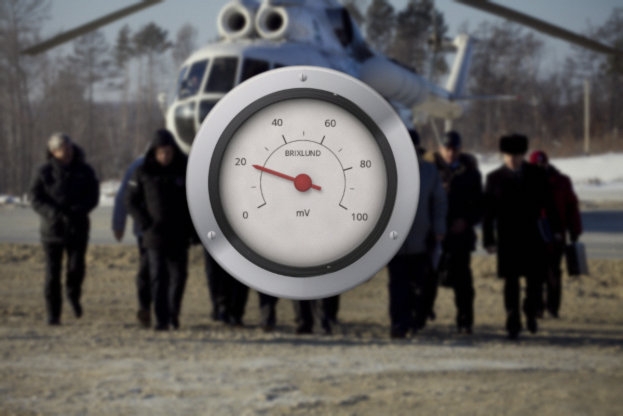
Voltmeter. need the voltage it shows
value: 20 mV
